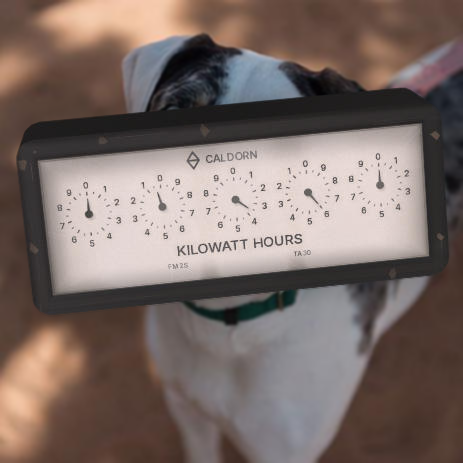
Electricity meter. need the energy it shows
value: 360 kWh
